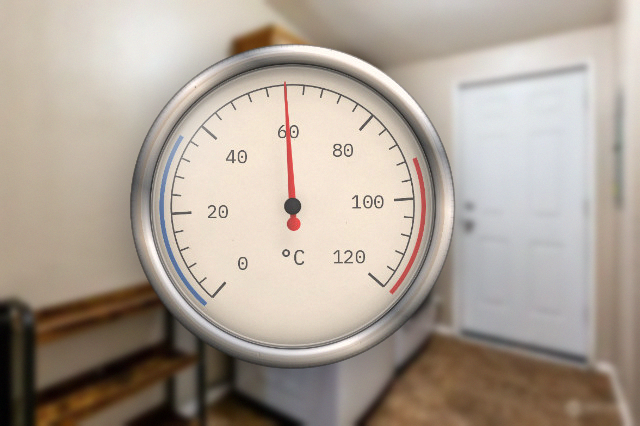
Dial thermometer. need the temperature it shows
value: 60 °C
